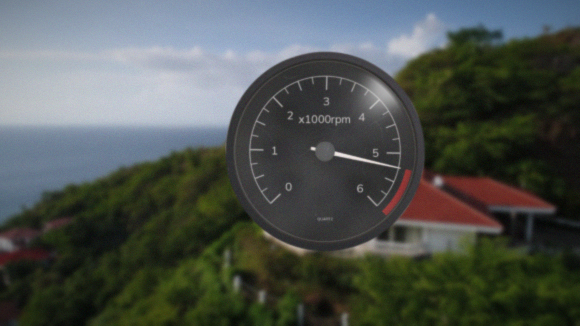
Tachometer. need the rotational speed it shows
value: 5250 rpm
